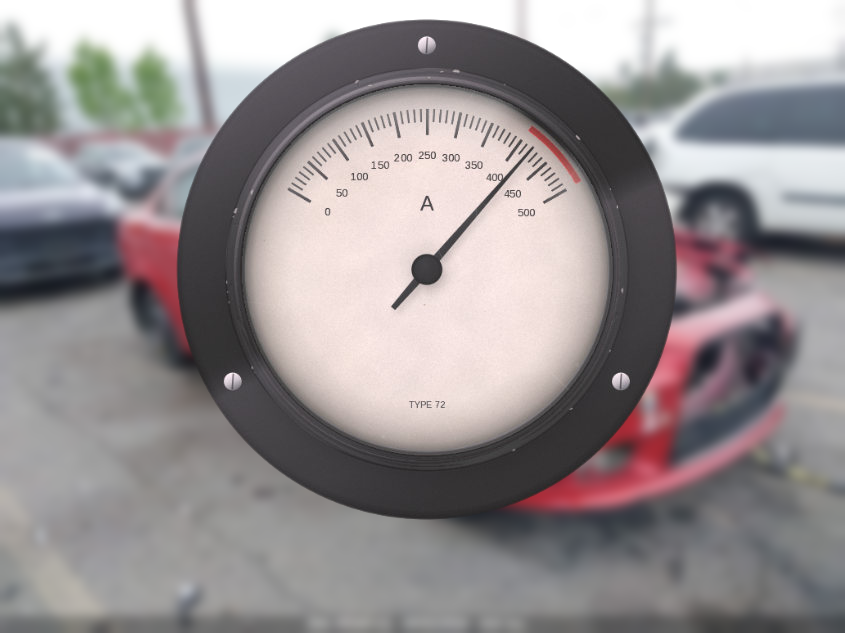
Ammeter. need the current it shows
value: 420 A
